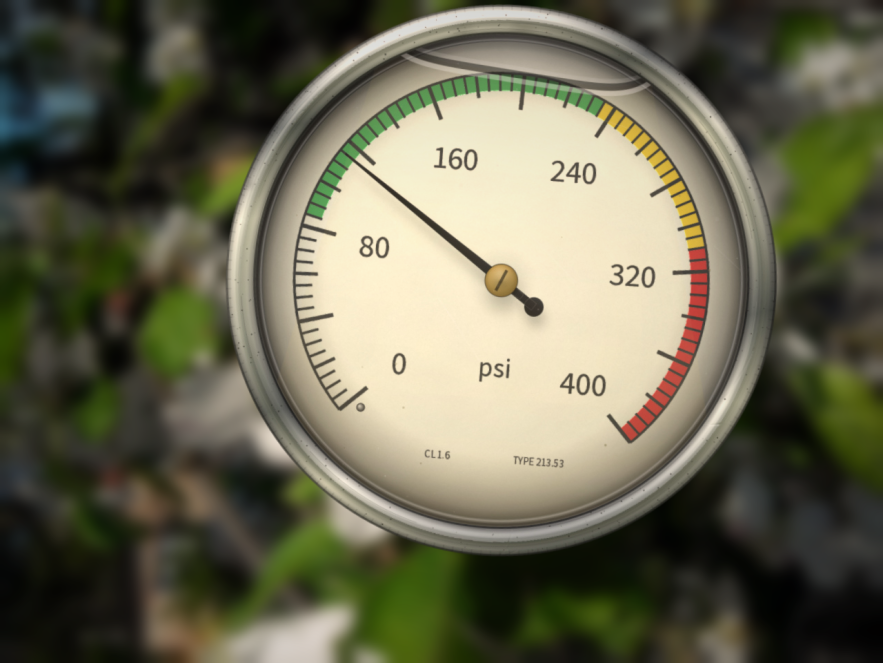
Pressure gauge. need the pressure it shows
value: 115 psi
